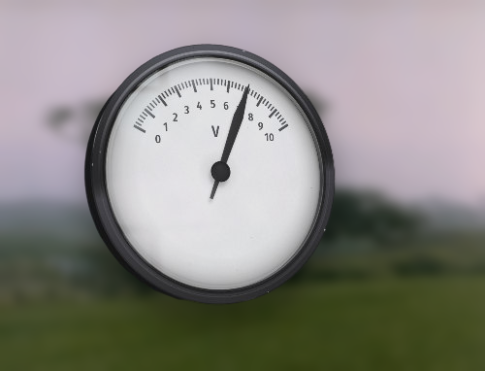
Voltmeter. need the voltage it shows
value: 7 V
